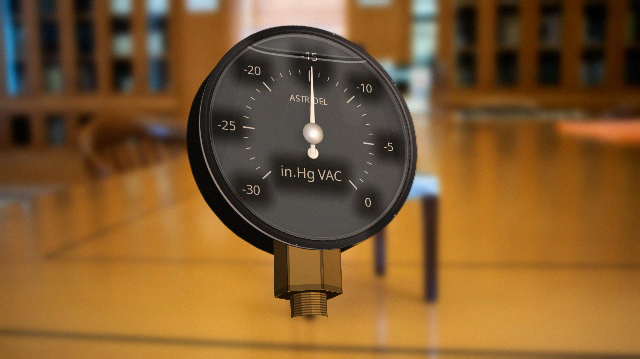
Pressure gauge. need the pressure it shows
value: -15 inHg
